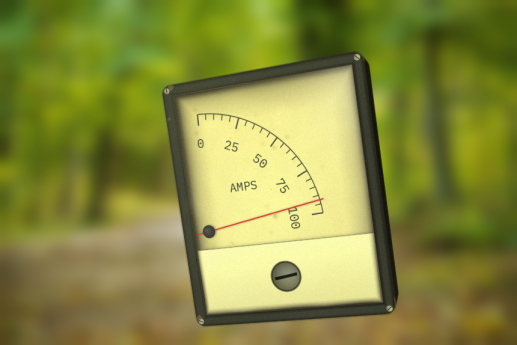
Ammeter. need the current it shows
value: 92.5 A
